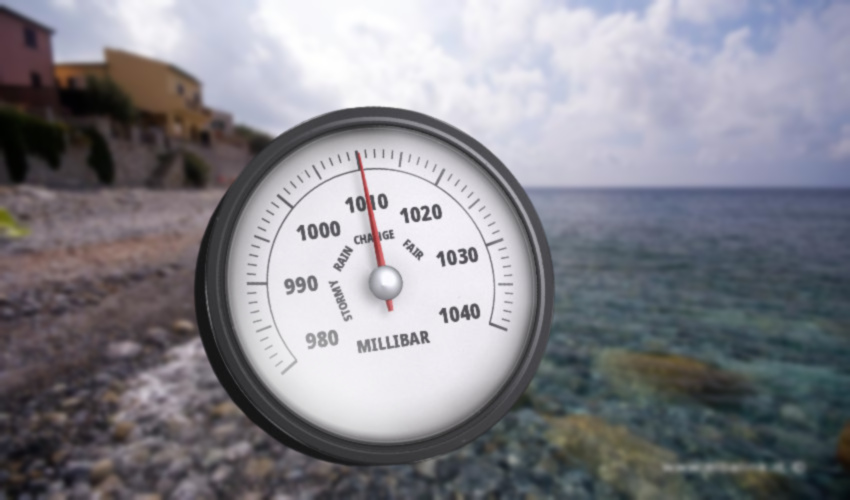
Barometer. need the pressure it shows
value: 1010 mbar
